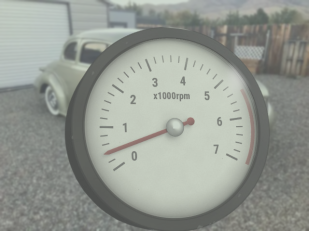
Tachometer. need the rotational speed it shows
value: 400 rpm
